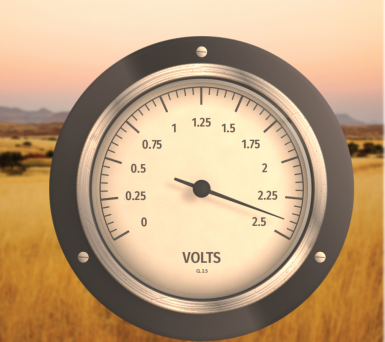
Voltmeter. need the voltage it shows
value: 2.4 V
